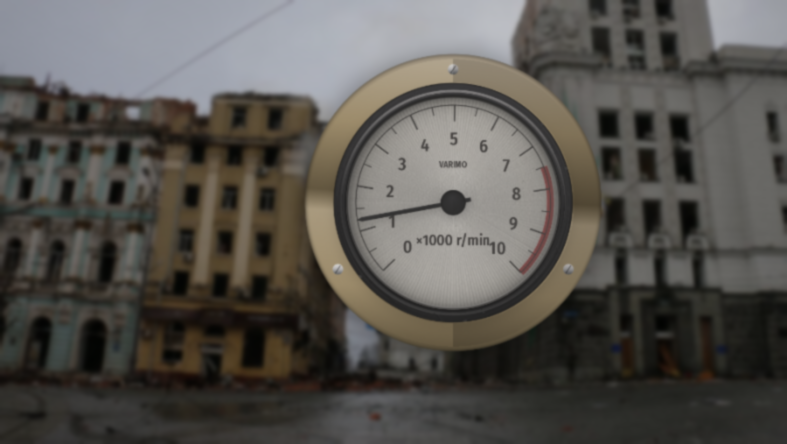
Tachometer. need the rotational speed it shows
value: 1250 rpm
